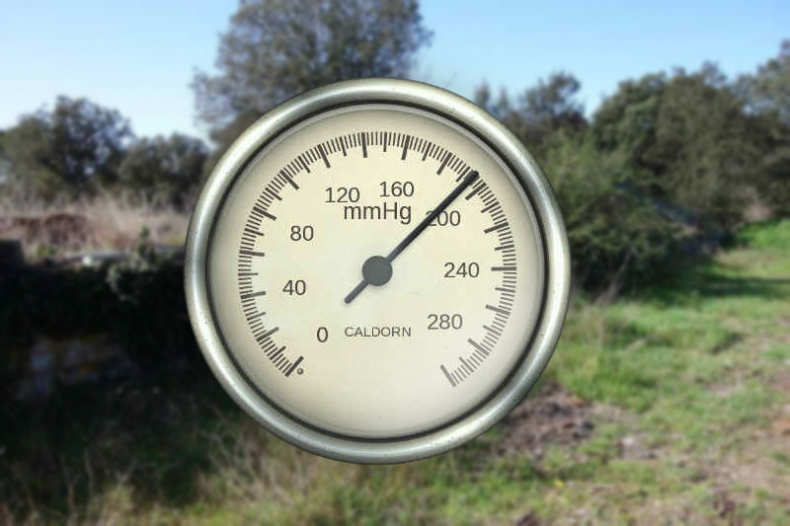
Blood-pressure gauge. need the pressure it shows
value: 194 mmHg
